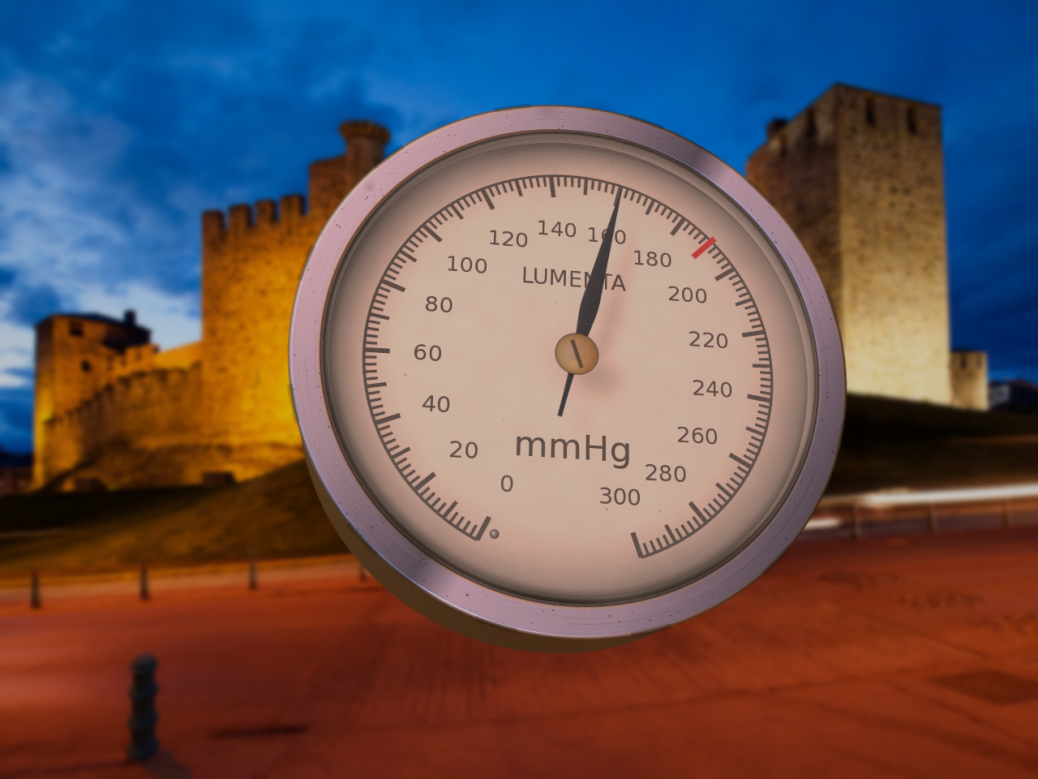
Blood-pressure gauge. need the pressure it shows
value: 160 mmHg
